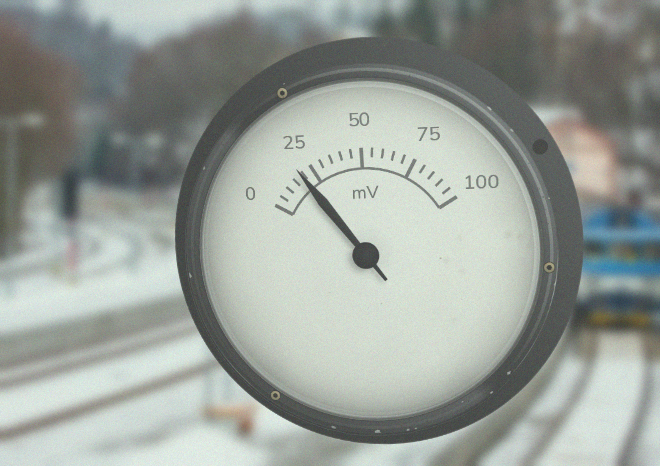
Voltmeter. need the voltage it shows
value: 20 mV
